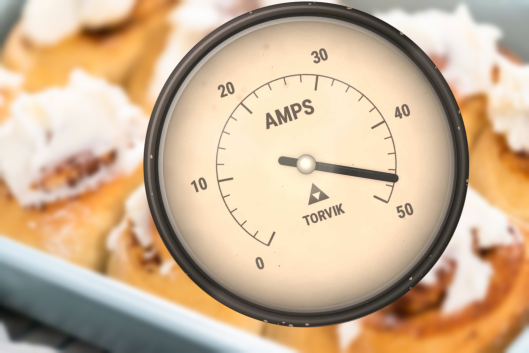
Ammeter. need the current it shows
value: 47 A
